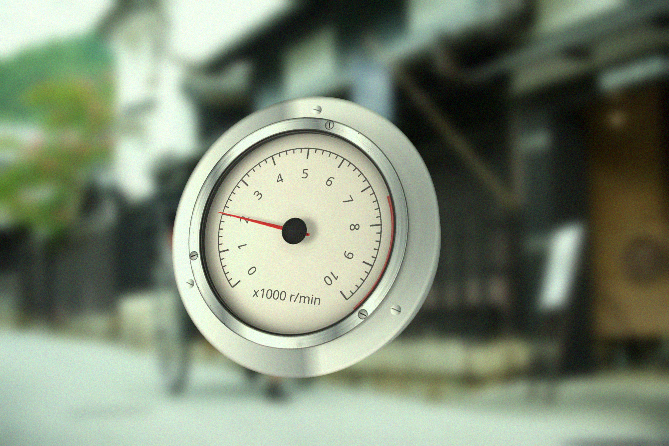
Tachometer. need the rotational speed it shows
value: 2000 rpm
